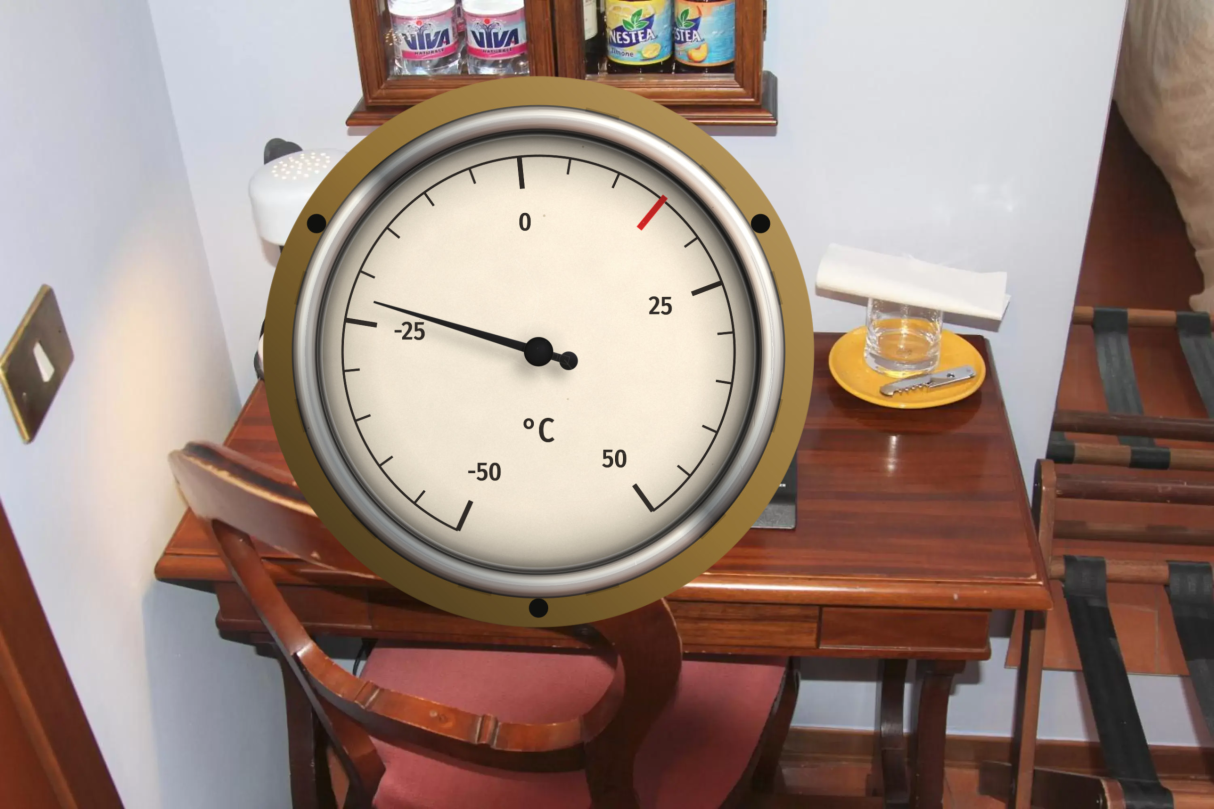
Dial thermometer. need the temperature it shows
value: -22.5 °C
